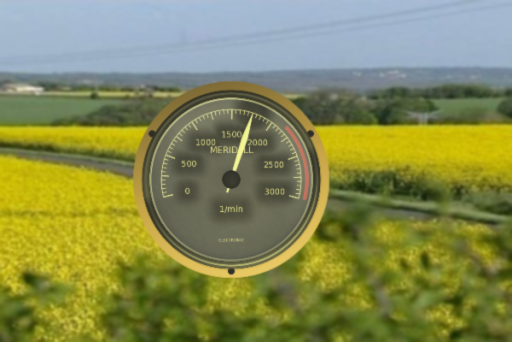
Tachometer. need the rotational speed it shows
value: 1750 rpm
